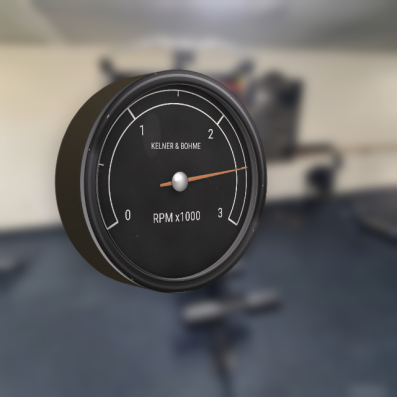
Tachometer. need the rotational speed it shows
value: 2500 rpm
